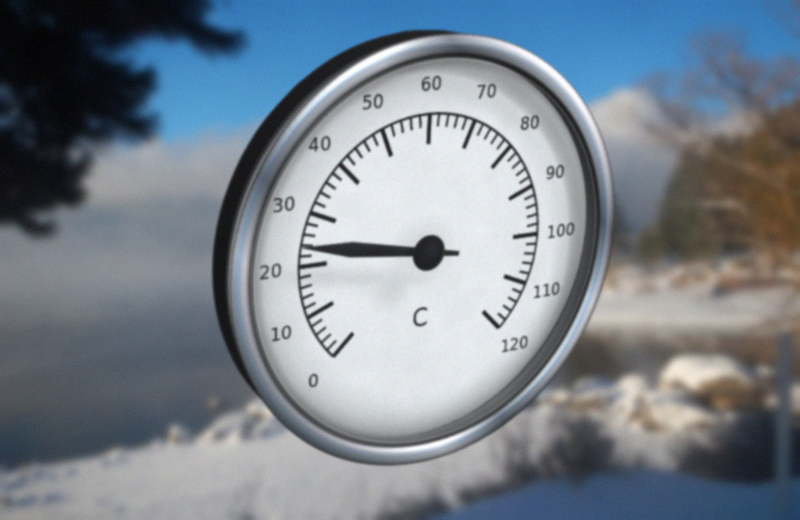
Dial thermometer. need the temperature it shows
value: 24 °C
